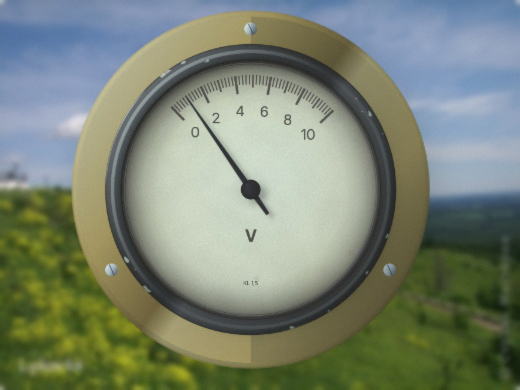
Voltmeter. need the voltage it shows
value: 1 V
